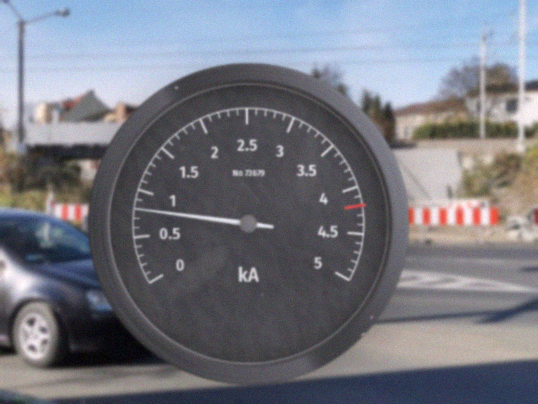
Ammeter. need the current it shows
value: 0.8 kA
